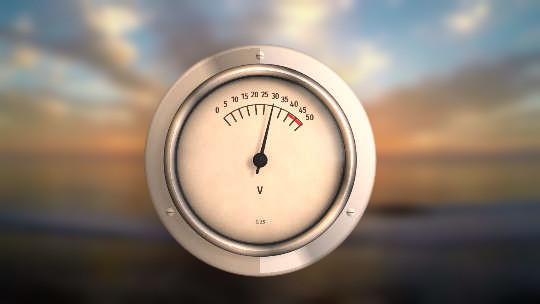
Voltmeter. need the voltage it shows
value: 30 V
